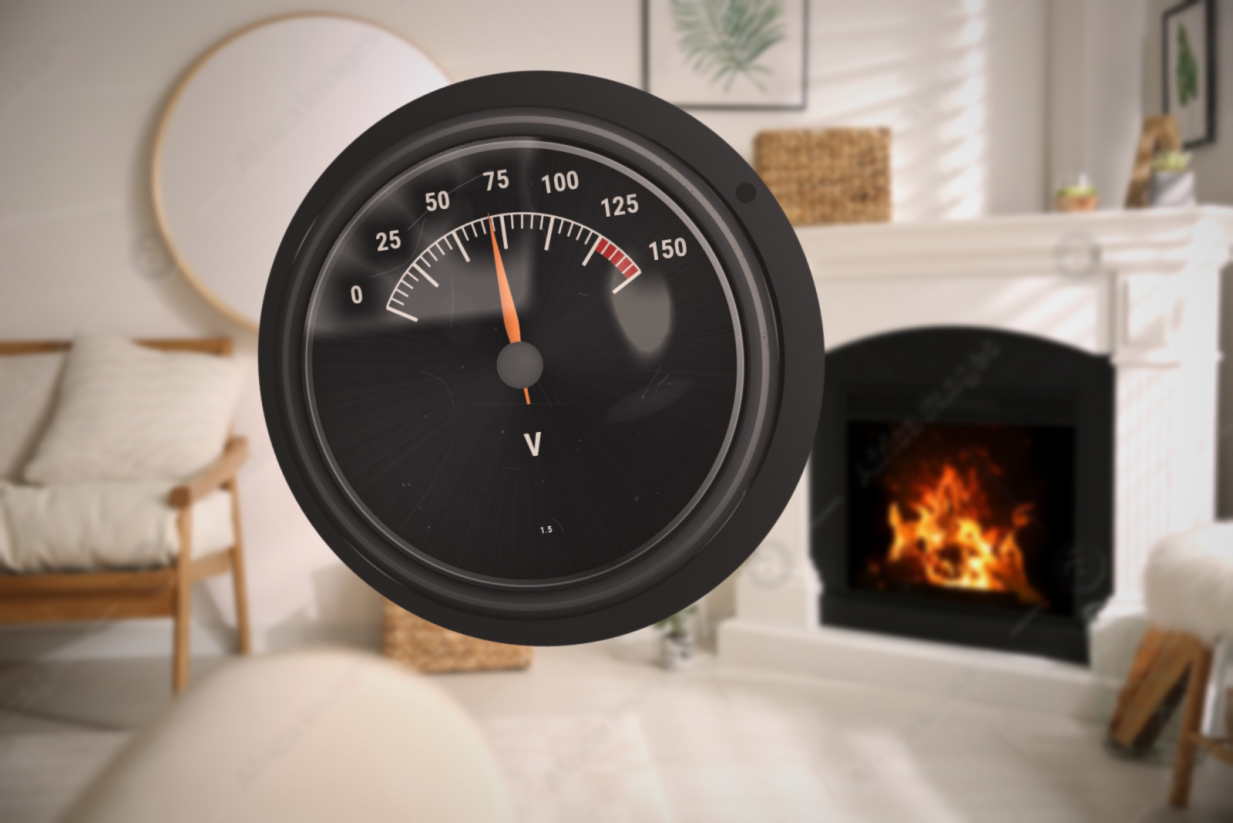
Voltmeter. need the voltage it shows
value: 70 V
